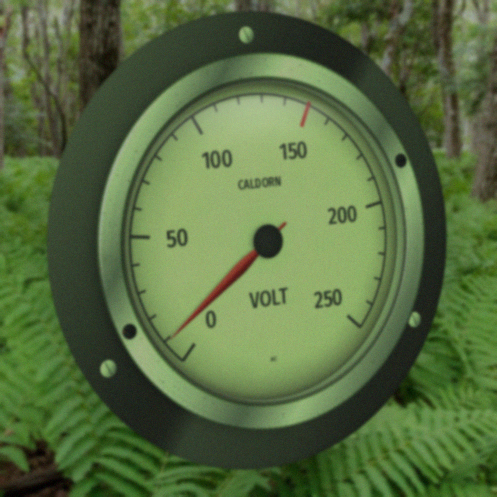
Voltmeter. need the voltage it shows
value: 10 V
